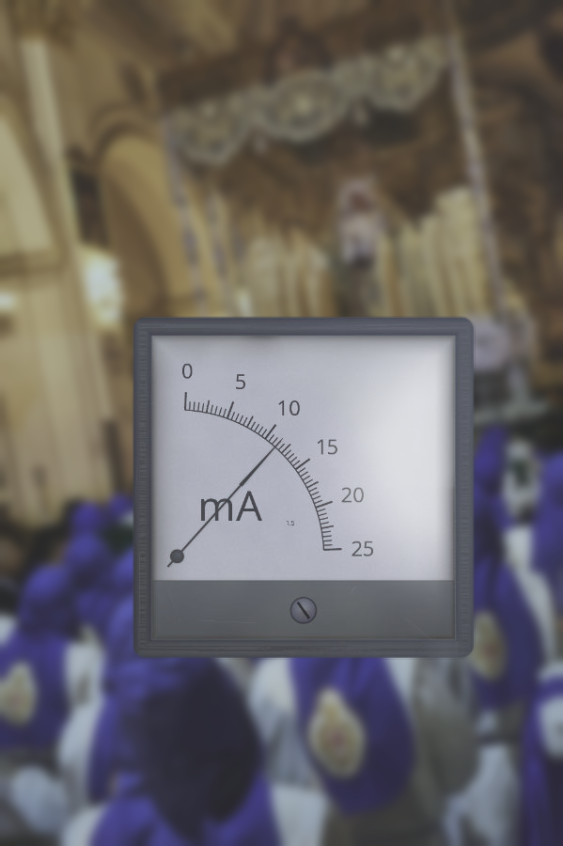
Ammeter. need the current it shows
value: 11.5 mA
